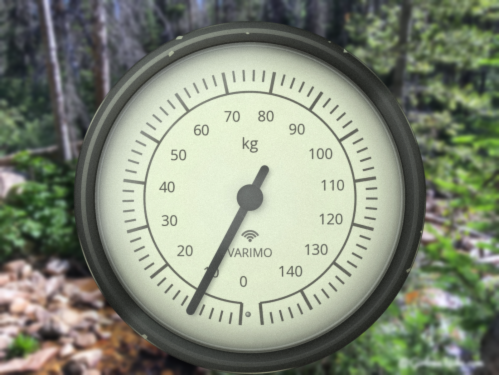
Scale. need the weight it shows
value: 10 kg
